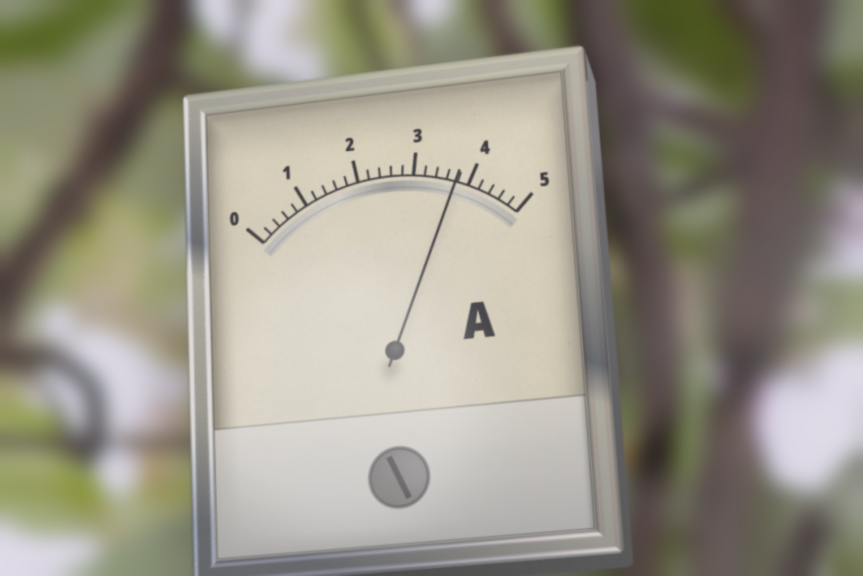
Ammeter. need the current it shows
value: 3.8 A
